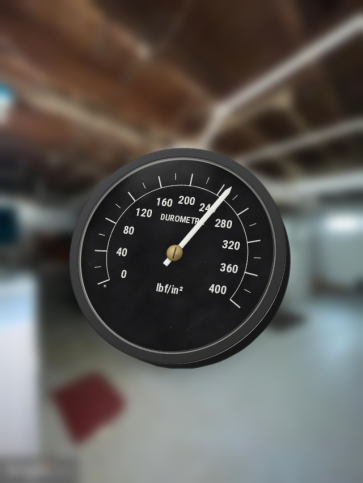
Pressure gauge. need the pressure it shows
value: 250 psi
